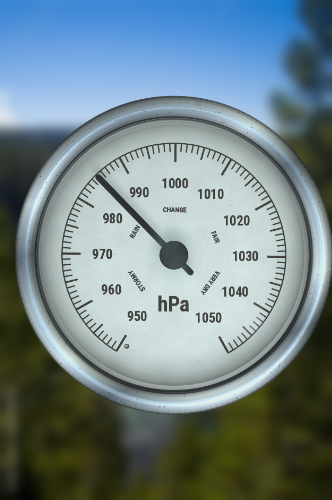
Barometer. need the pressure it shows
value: 985 hPa
